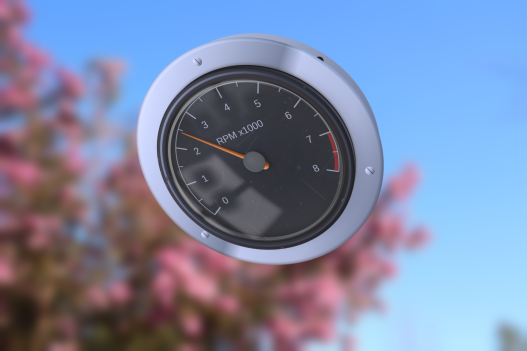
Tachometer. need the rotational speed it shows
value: 2500 rpm
